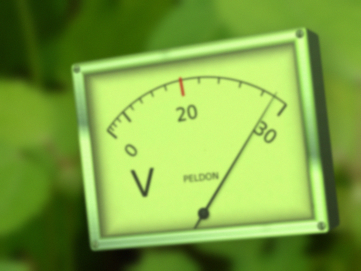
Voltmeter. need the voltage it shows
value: 29 V
